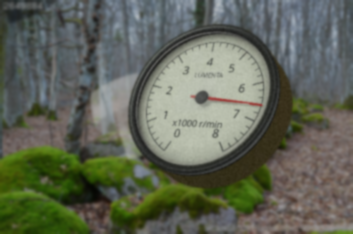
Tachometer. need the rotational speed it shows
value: 6600 rpm
